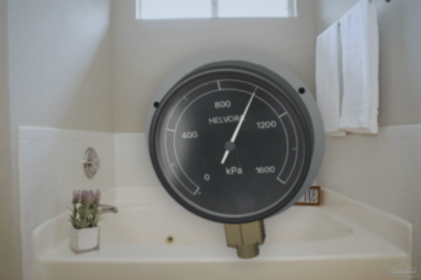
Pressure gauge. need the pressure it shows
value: 1000 kPa
